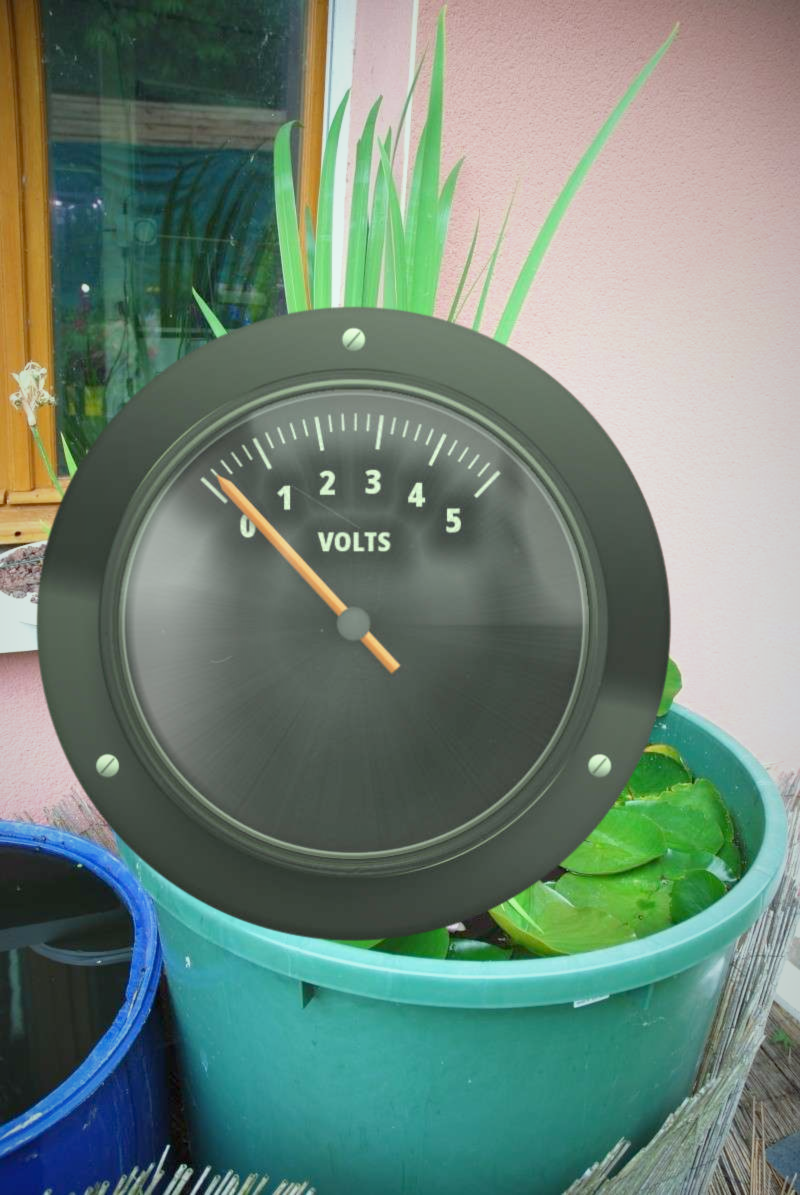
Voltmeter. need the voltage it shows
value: 0.2 V
